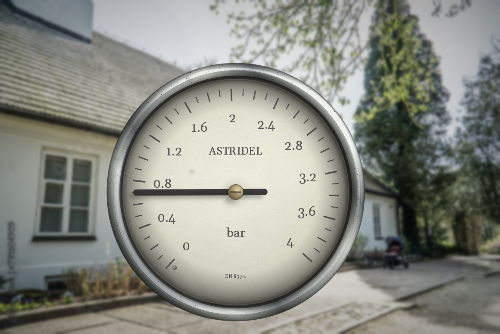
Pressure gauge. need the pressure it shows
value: 0.7 bar
